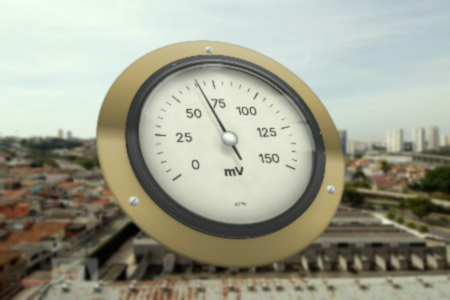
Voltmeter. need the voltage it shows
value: 65 mV
